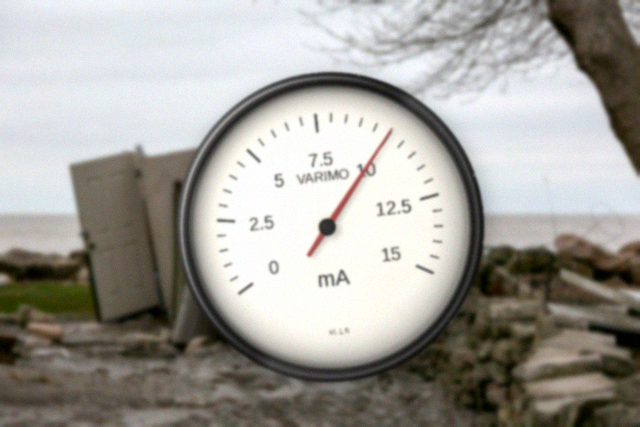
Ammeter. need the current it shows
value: 10 mA
